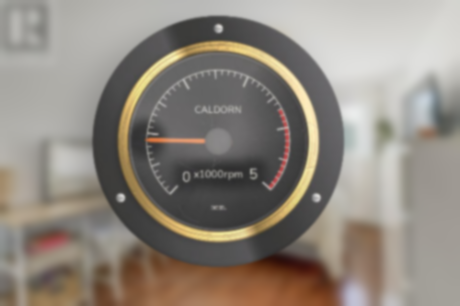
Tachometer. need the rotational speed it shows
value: 900 rpm
